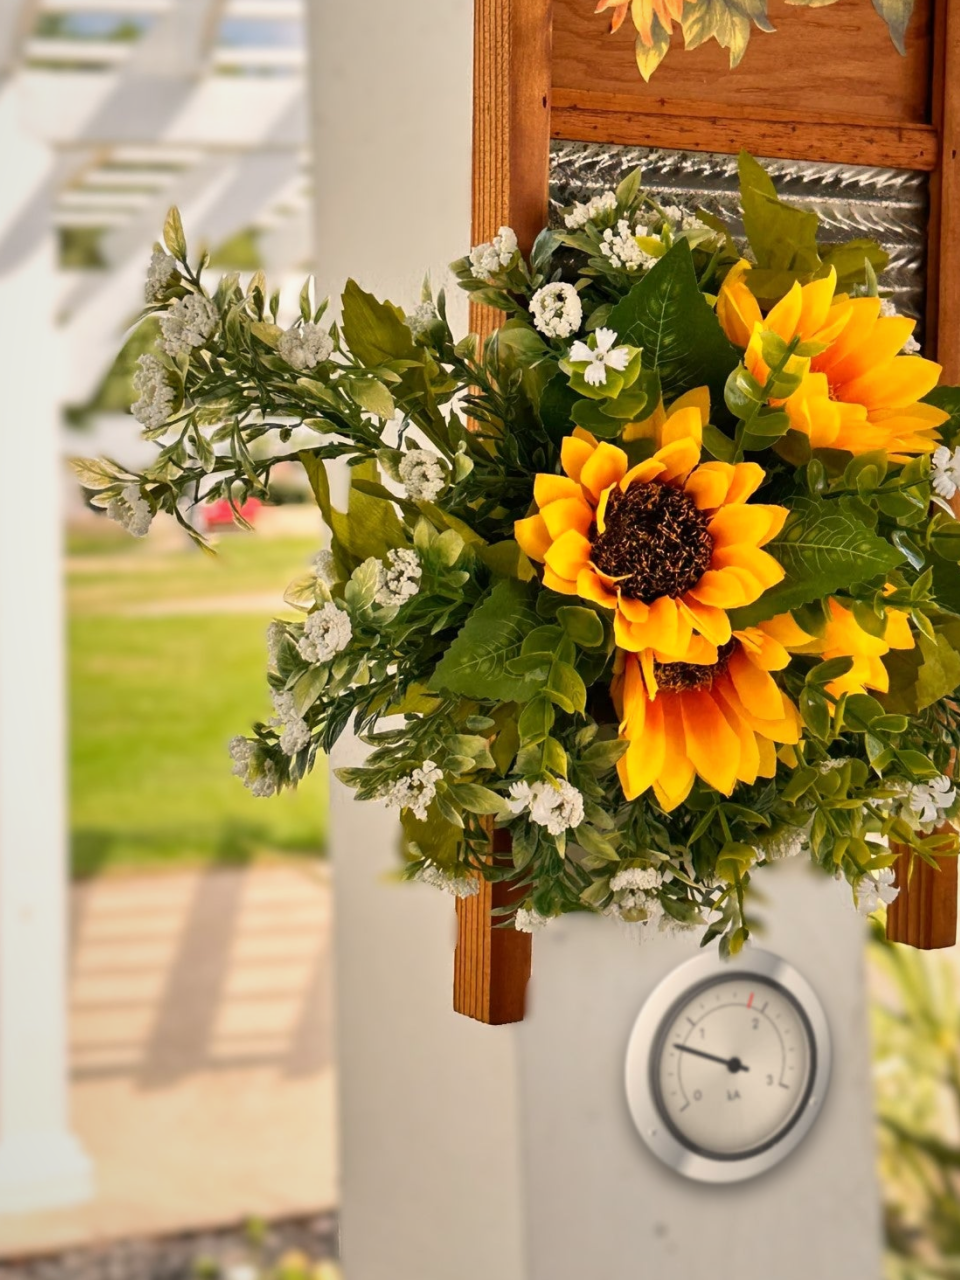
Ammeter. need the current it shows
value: 0.7 kA
